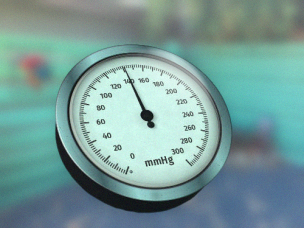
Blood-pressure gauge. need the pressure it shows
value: 140 mmHg
